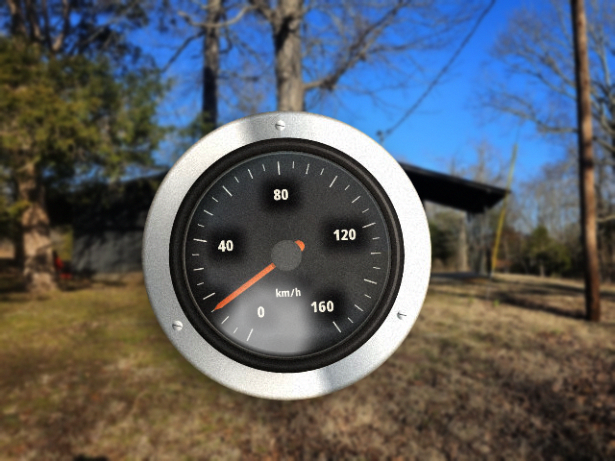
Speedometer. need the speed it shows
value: 15 km/h
